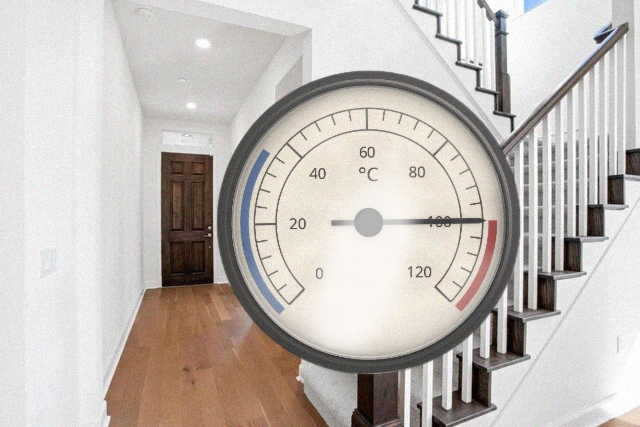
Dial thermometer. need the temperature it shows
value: 100 °C
